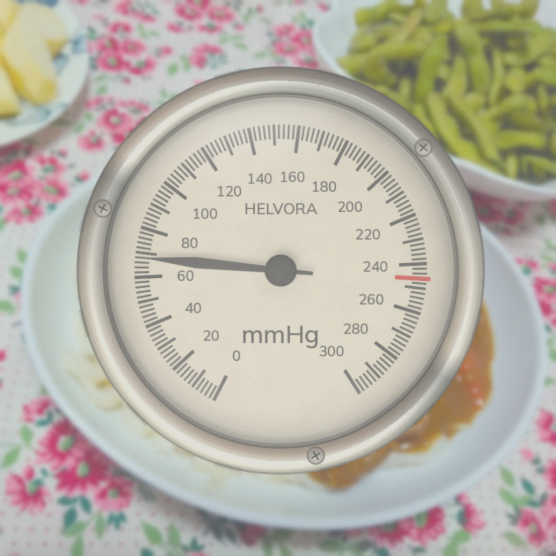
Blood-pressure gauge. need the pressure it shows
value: 68 mmHg
